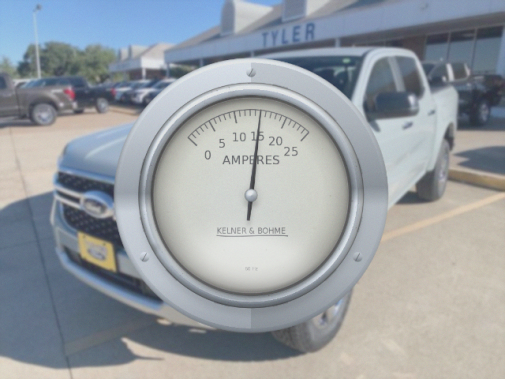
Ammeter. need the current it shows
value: 15 A
